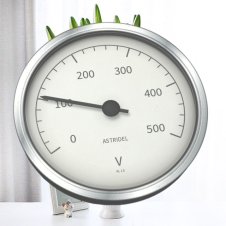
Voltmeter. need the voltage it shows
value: 100 V
